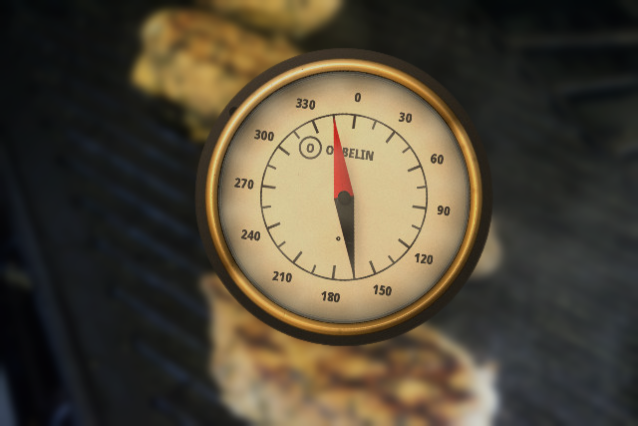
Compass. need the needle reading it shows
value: 345 °
